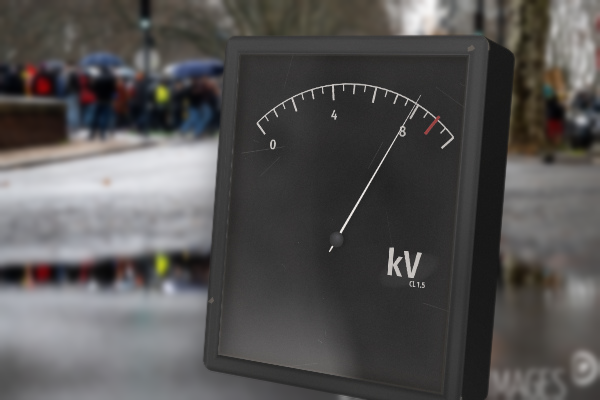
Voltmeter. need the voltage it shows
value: 8 kV
